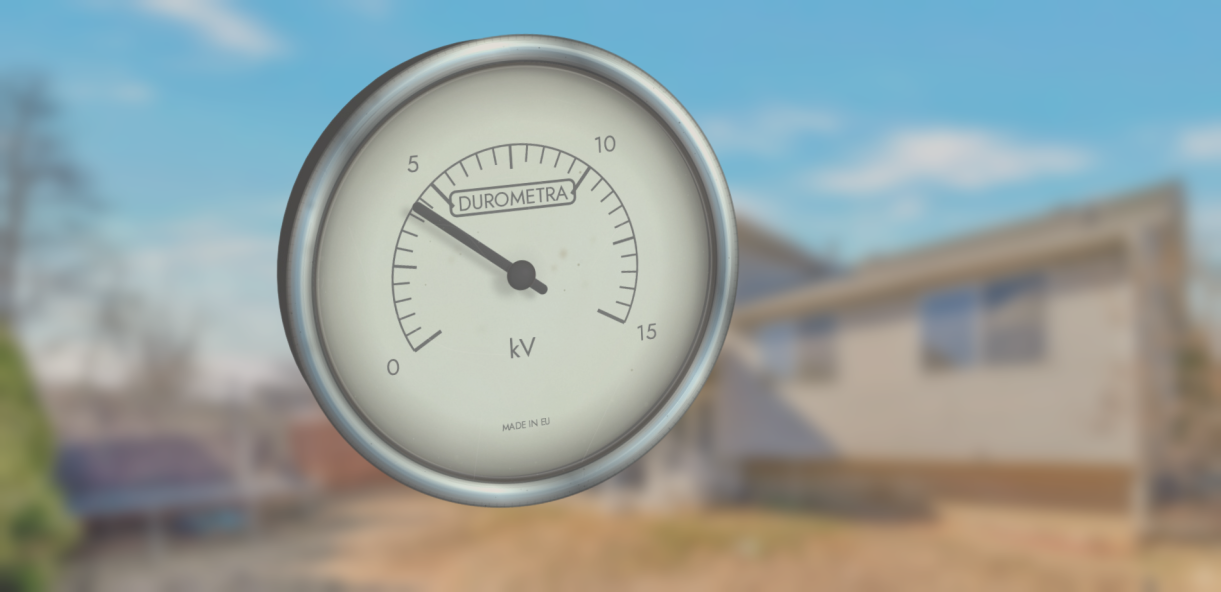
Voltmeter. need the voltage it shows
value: 4.25 kV
